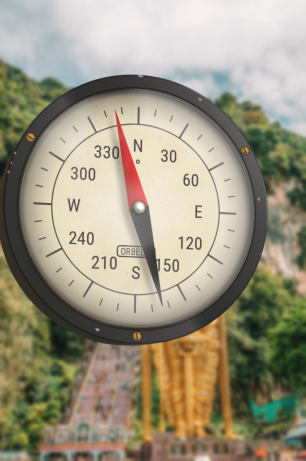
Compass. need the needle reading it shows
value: 345 °
